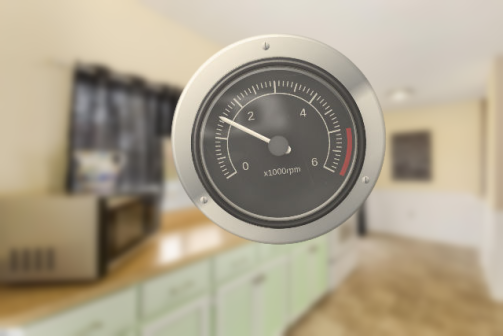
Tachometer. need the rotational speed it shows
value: 1500 rpm
